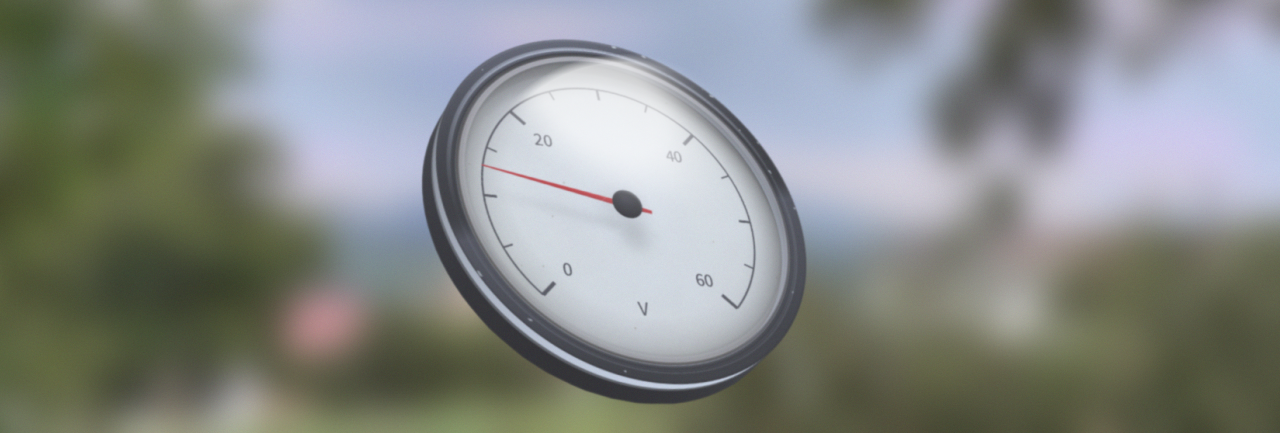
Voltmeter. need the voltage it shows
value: 12.5 V
